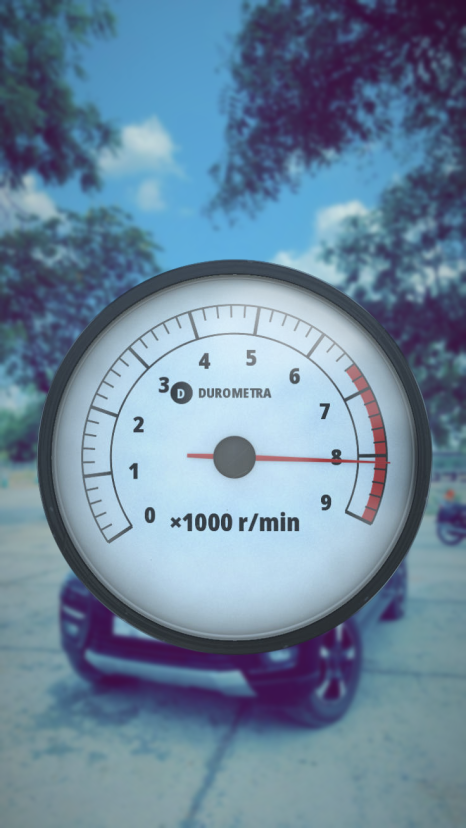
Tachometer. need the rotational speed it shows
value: 8100 rpm
